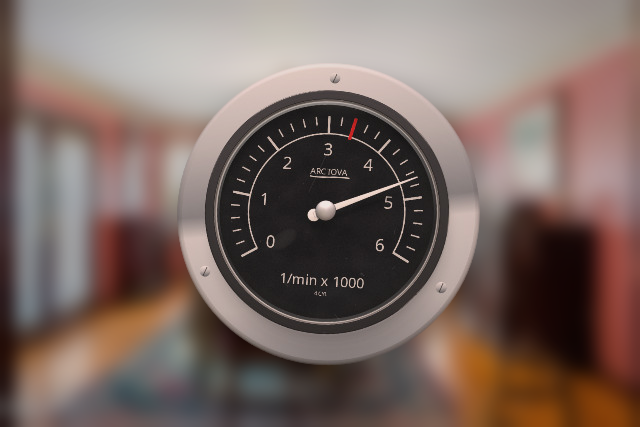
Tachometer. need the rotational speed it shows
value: 4700 rpm
